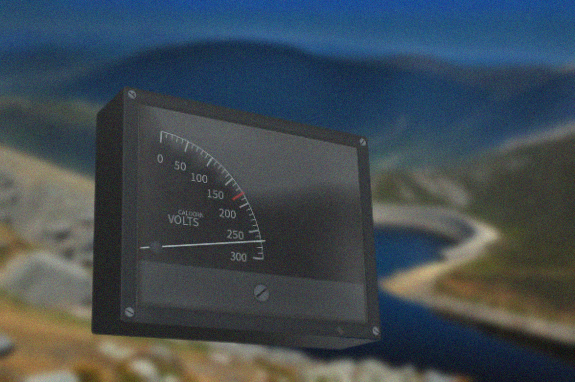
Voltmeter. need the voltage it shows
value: 270 V
